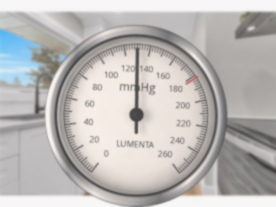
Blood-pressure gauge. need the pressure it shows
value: 130 mmHg
